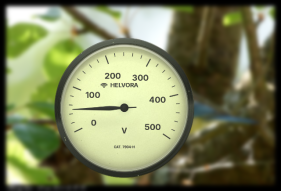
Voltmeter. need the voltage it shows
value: 50 V
